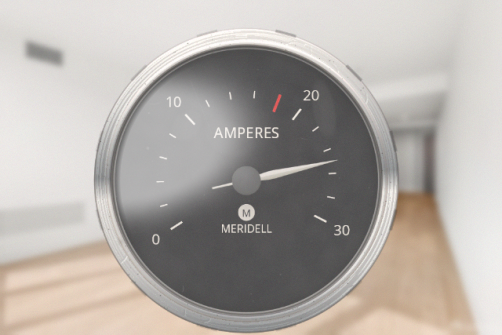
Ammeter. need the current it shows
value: 25 A
